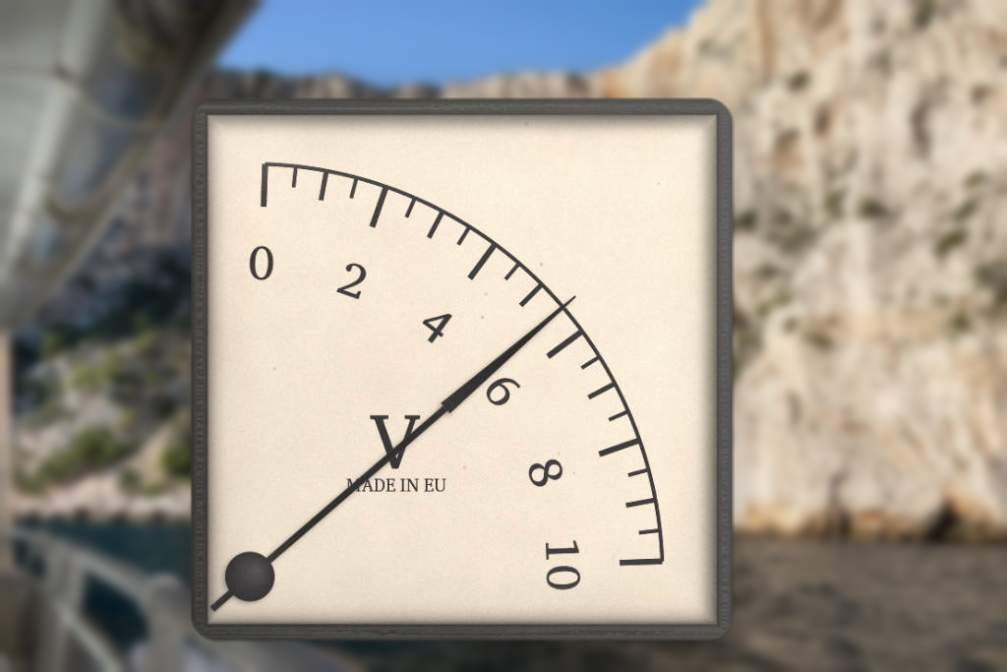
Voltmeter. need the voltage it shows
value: 5.5 V
